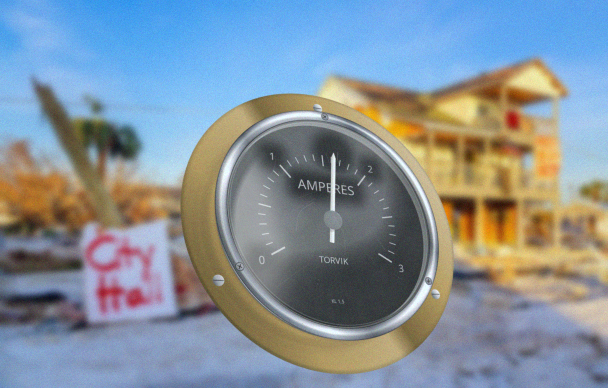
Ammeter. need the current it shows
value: 1.6 A
